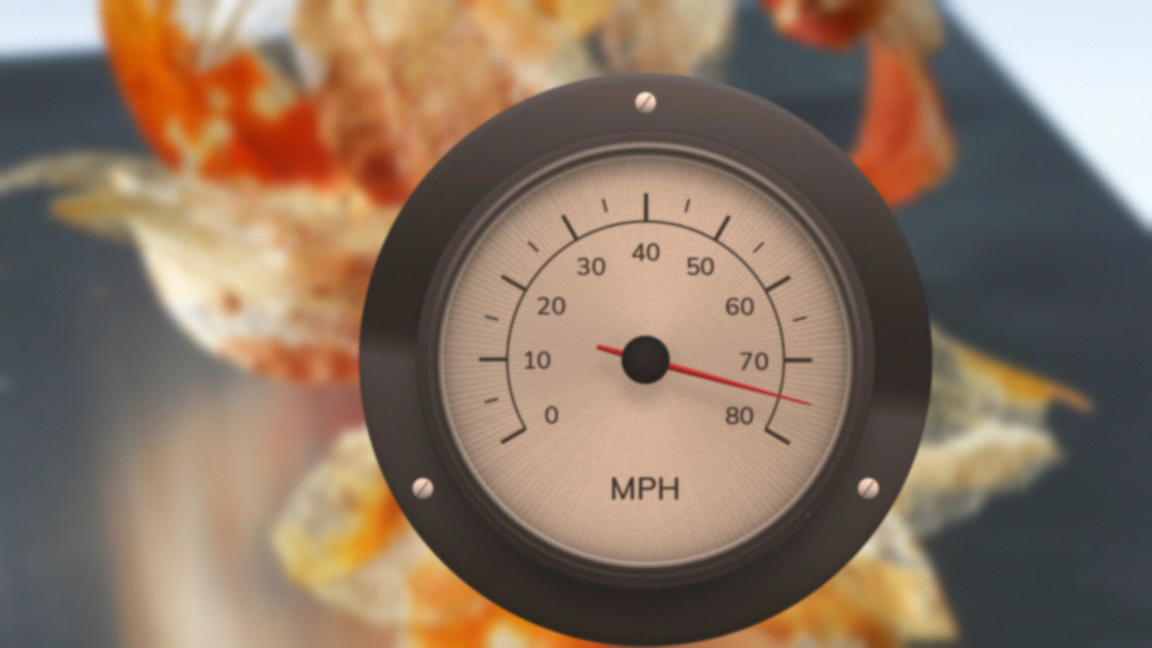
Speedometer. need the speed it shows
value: 75 mph
